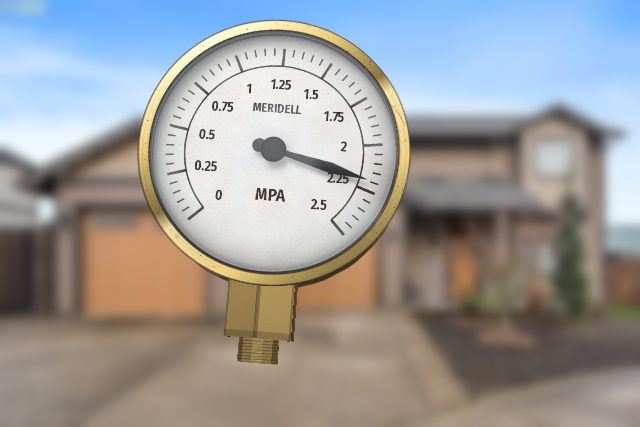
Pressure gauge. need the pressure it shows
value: 2.2 MPa
